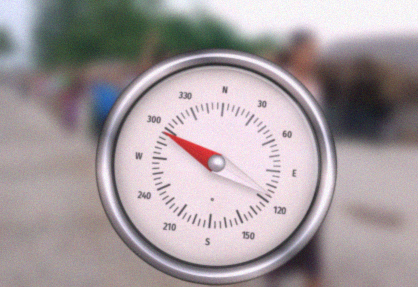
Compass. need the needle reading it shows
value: 295 °
